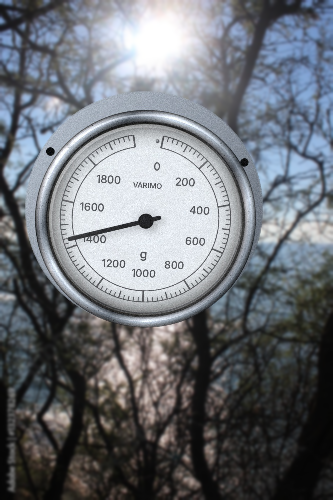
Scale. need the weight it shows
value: 1440 g
